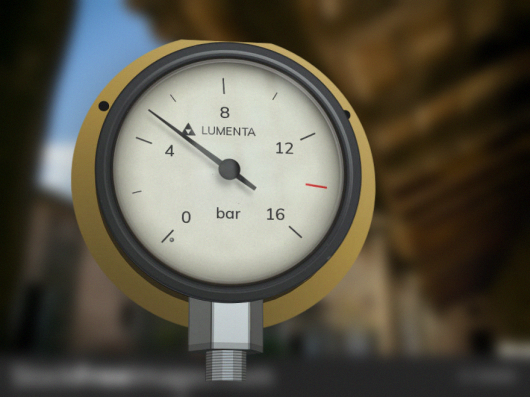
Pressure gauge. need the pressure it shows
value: 5 bar
